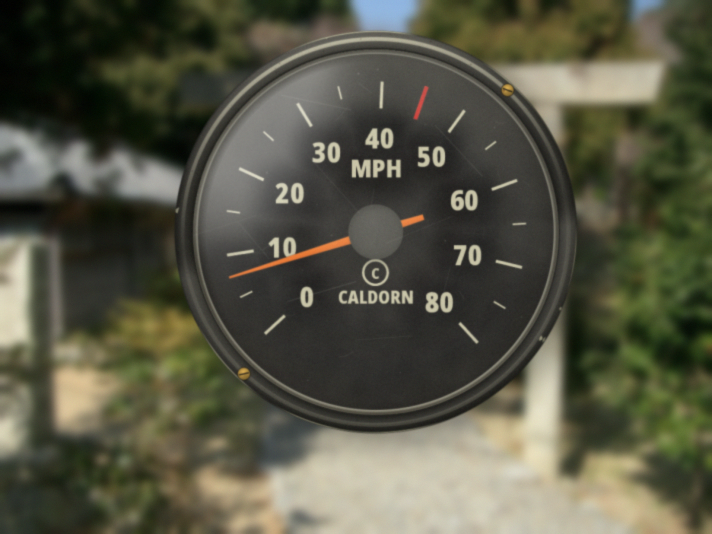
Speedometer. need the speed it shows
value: 7.5 mph
